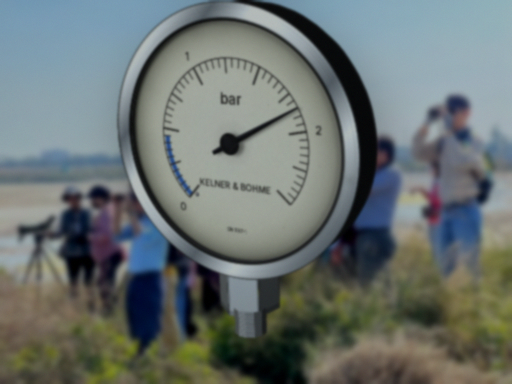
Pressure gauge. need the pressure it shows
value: 1.85 bar
